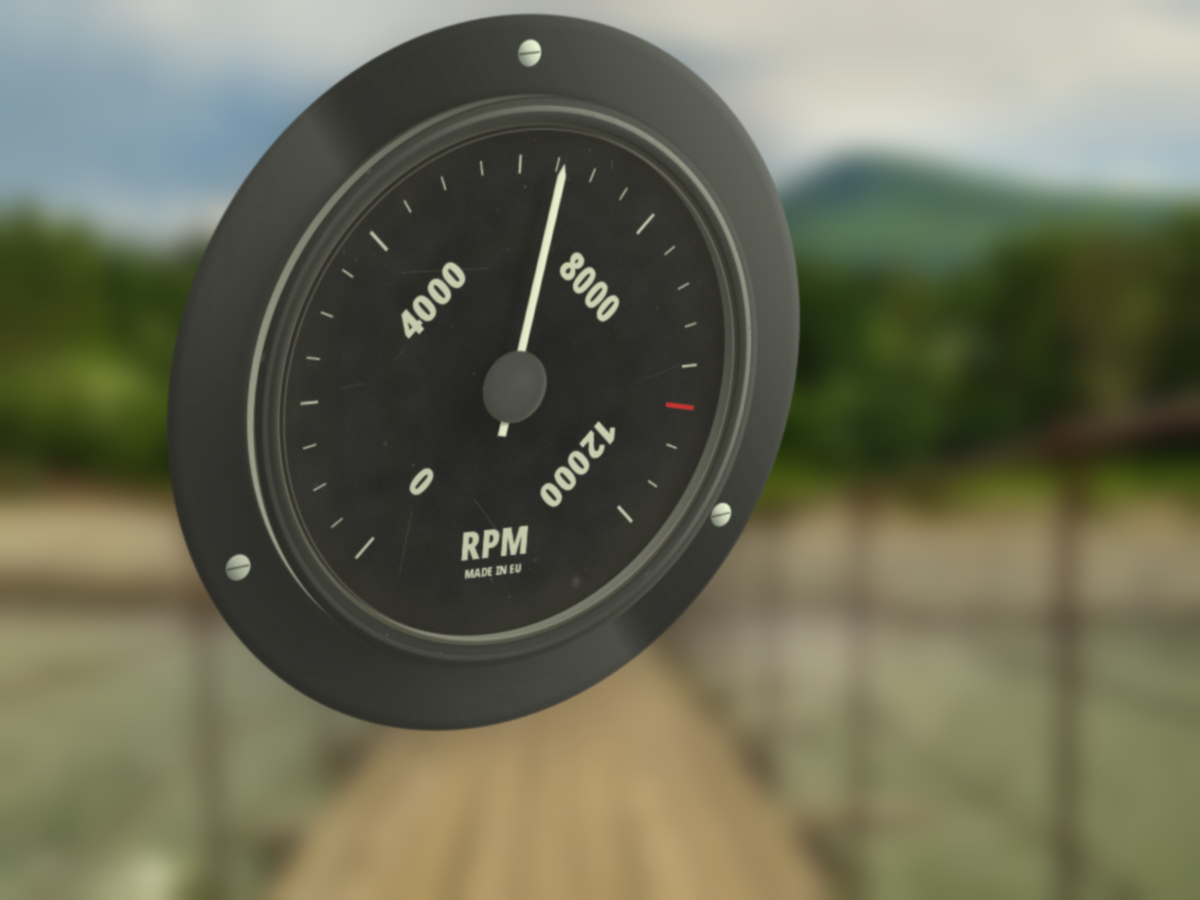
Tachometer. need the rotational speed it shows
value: 6500 rpm
